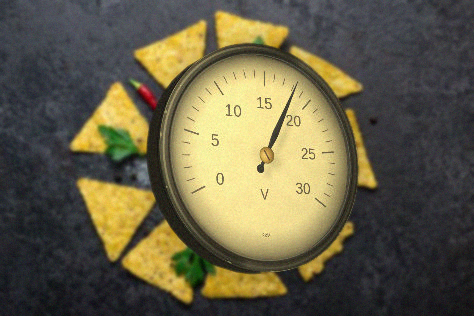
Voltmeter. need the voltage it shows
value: 18 V
